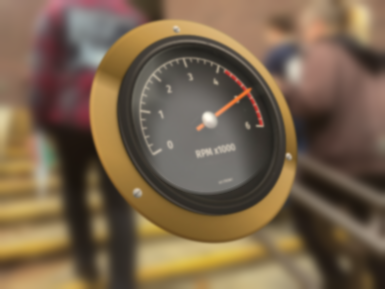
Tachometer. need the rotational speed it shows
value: 5000 rpm
